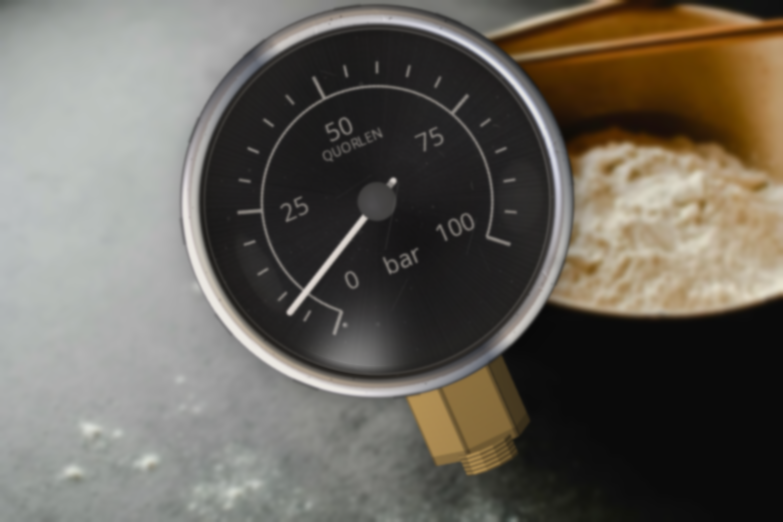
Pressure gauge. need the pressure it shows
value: 7.5 bar
